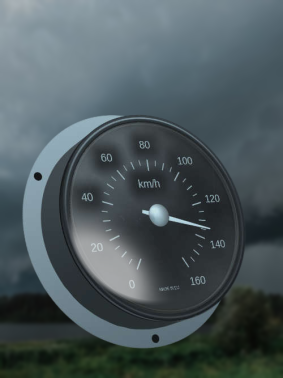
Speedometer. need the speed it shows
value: 135 km/h
